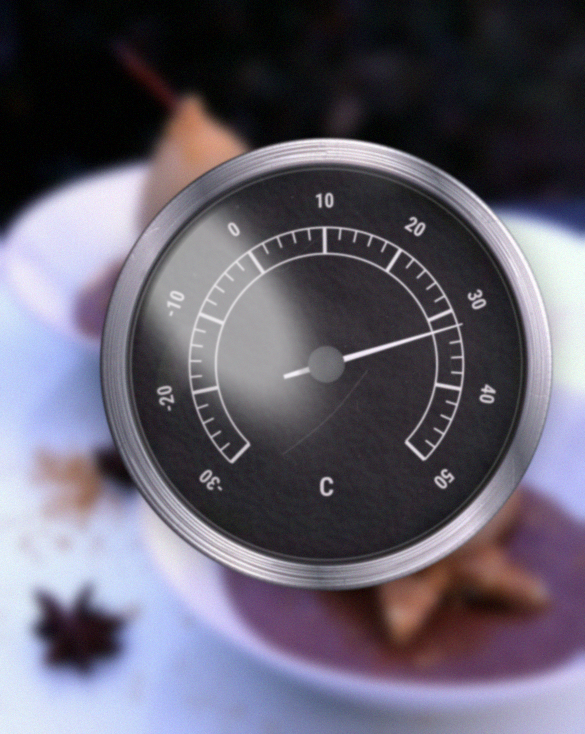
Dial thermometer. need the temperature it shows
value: 32 °C
